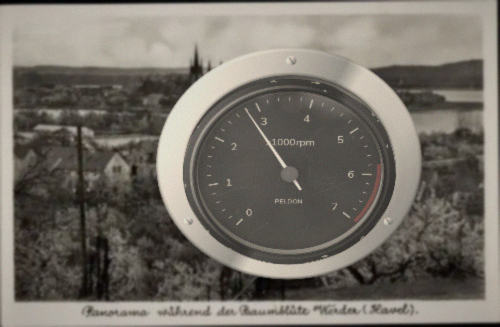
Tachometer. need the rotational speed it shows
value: 2800 rpm
